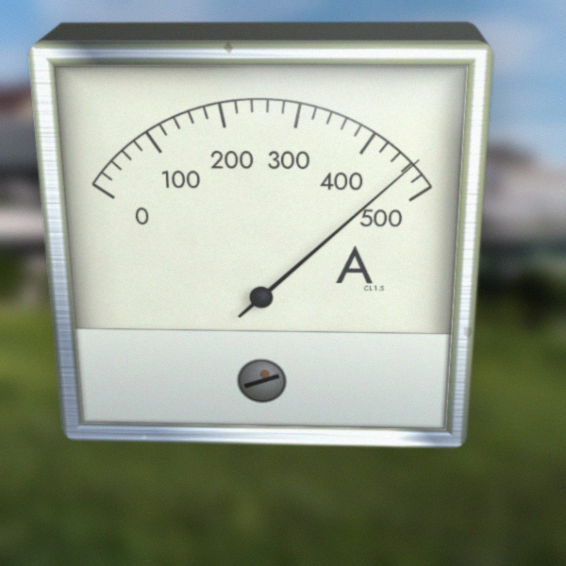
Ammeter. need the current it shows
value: 460 A
